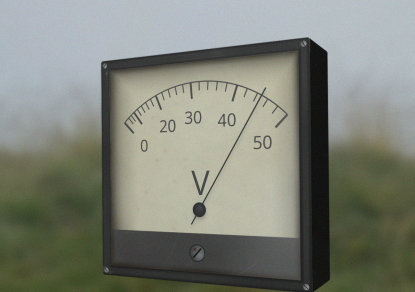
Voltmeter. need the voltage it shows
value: 45 V
